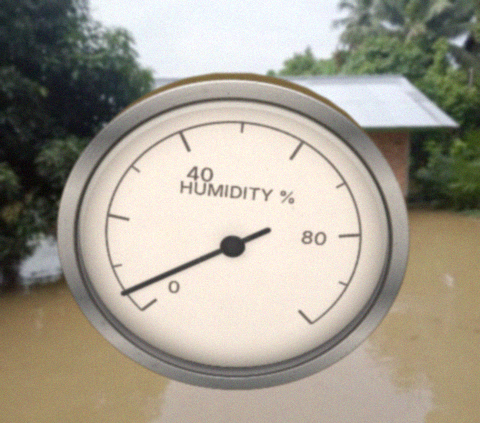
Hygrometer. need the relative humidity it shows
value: 5 %
